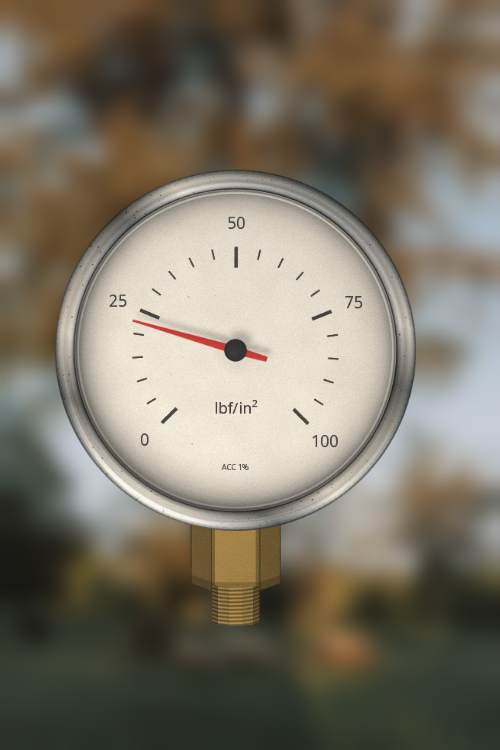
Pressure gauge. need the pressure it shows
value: 22.5 psi
